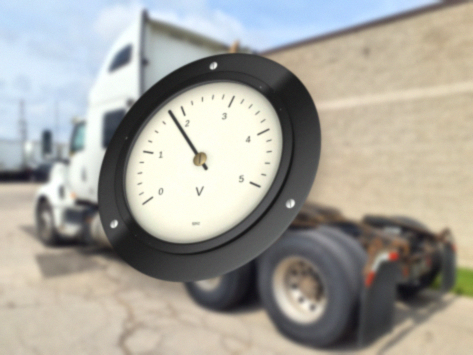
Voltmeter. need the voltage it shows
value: 1.8 V
